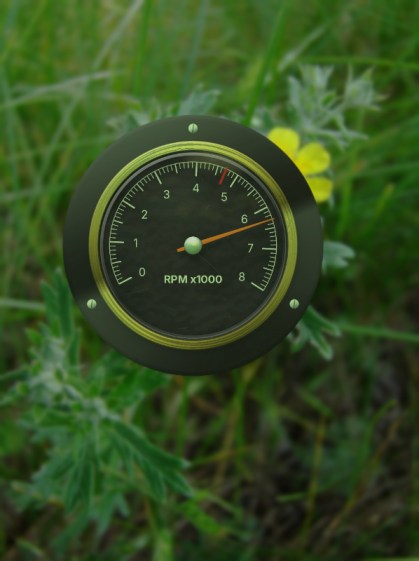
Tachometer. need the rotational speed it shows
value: 6300 rpm
